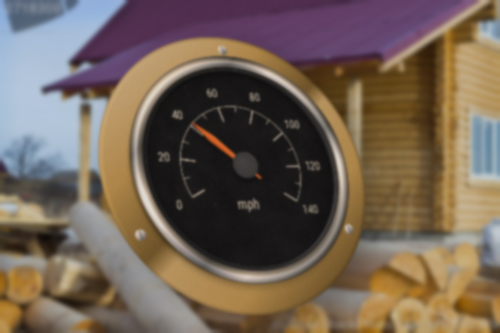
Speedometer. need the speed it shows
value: 40 mph
